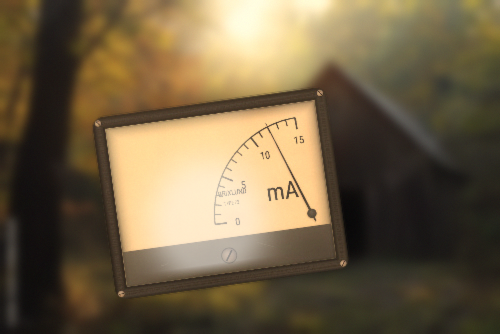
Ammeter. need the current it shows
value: 12 mA
